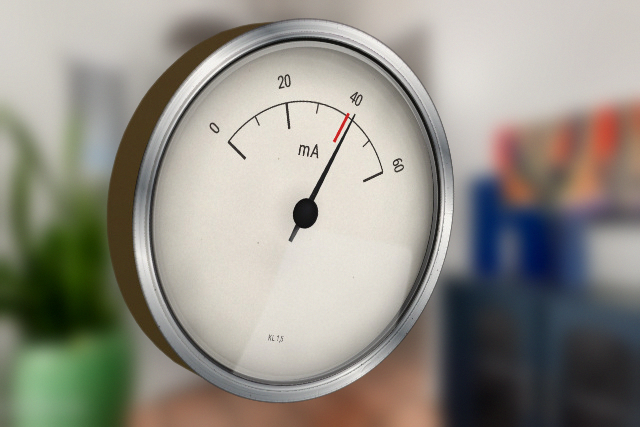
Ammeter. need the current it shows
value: 40 mA
